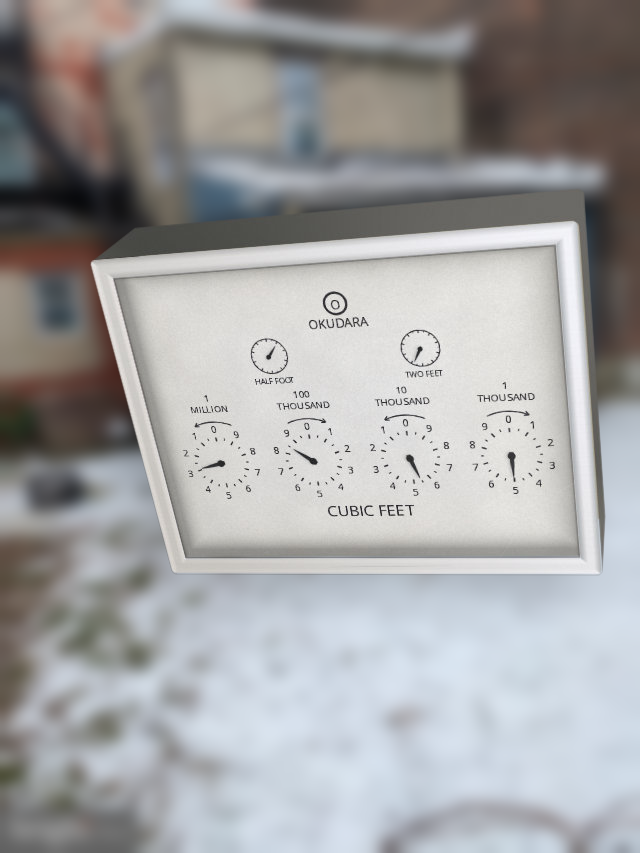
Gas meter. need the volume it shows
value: 285500 ft³
